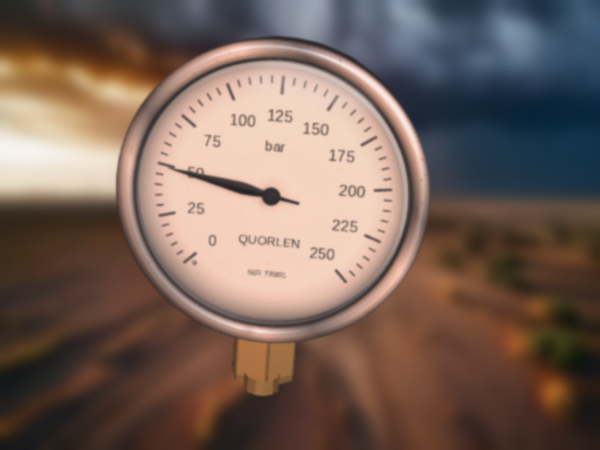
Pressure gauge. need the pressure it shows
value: 50 bar
